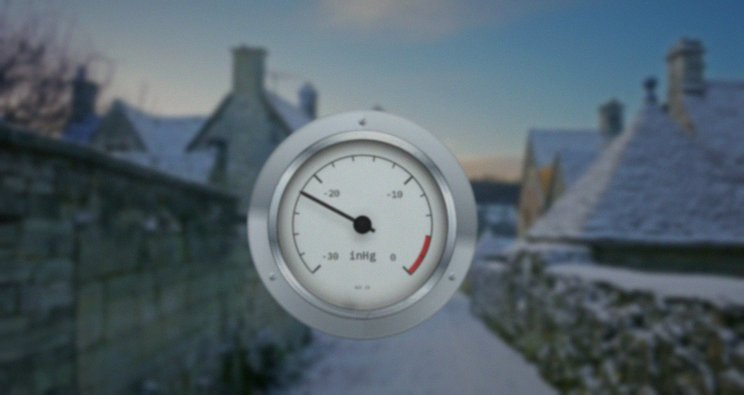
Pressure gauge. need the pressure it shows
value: -22 inHg
